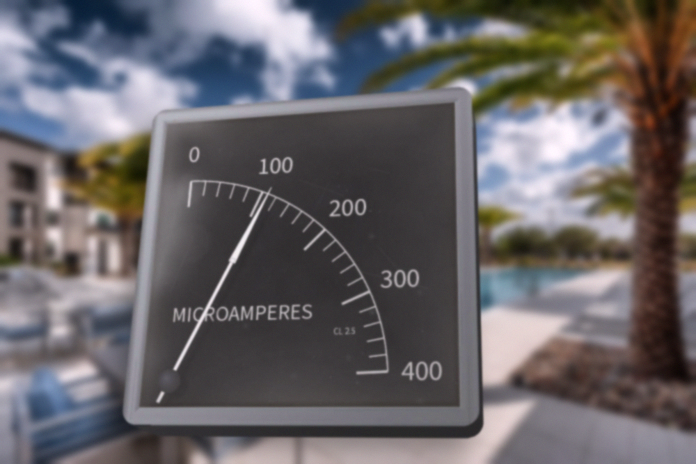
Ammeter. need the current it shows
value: 110 µA
